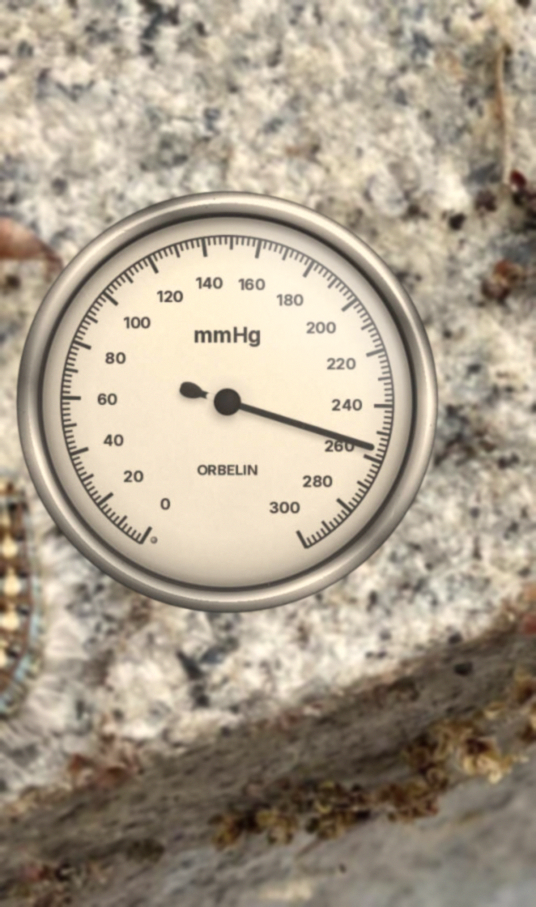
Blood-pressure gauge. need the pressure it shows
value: 256 mmHg
